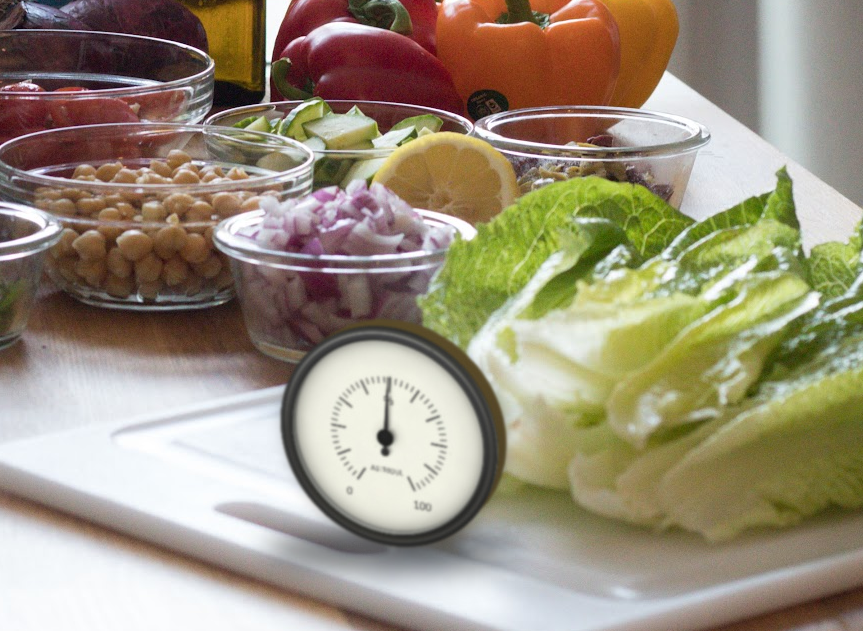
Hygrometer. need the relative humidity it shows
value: 50 %
